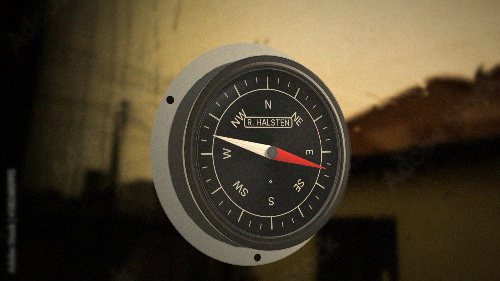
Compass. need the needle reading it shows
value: 105 °
